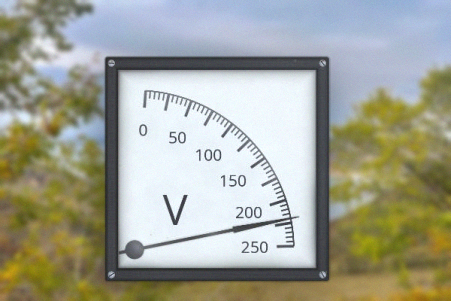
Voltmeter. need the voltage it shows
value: 220 V
